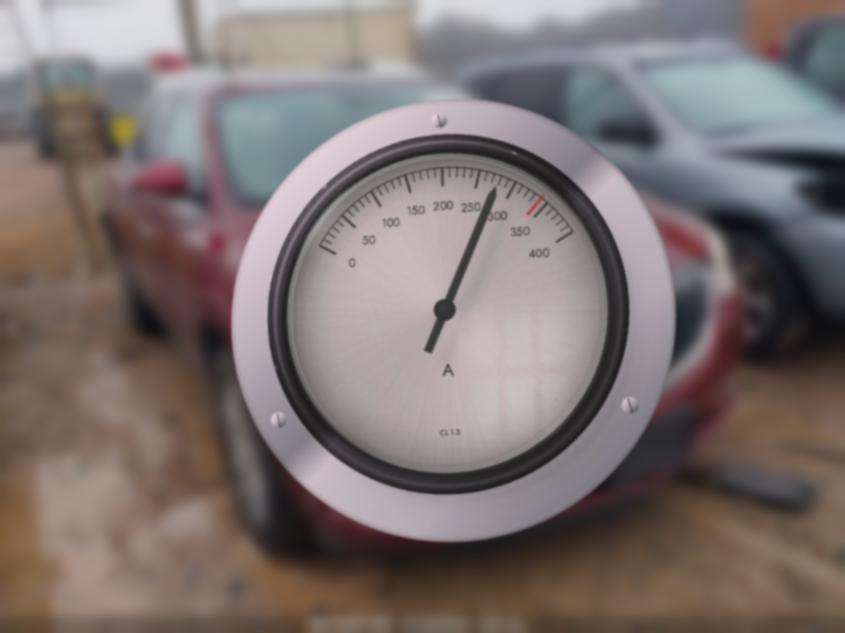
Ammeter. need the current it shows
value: 280 A
